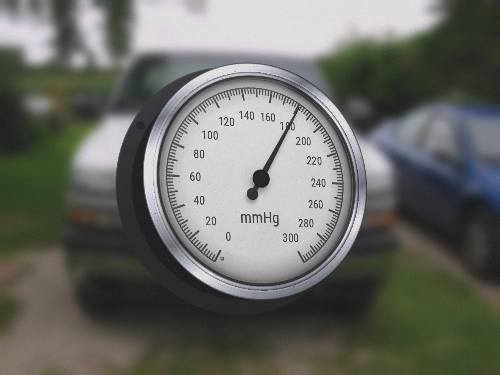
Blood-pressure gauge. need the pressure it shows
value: 180 mmHg
